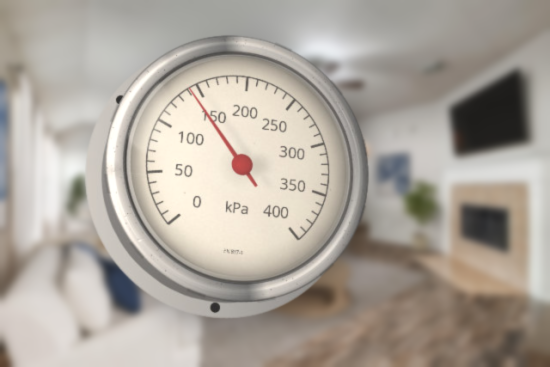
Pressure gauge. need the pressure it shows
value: 140 kPa
